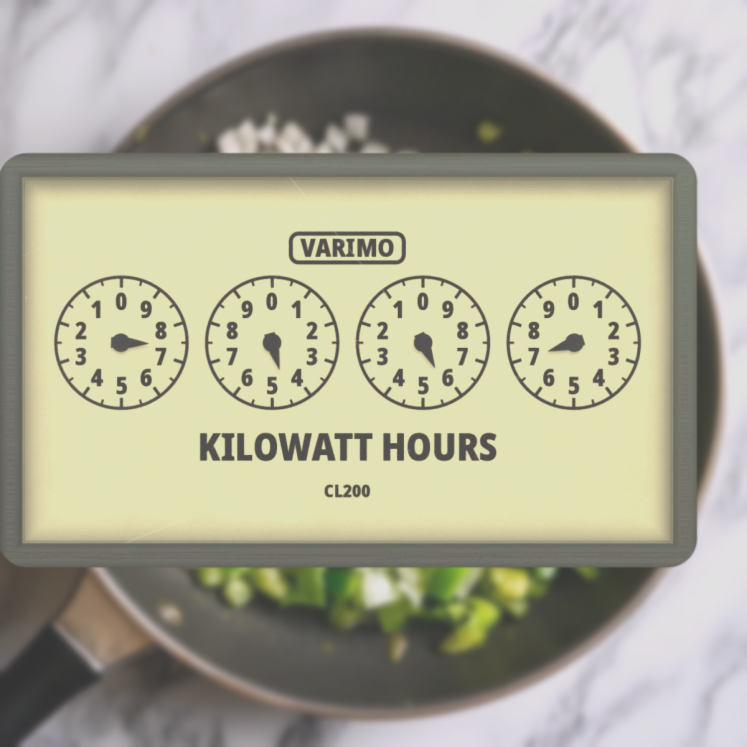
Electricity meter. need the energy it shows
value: 7457 kWh
